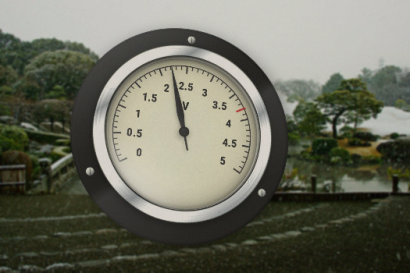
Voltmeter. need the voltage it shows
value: 2.2 V
